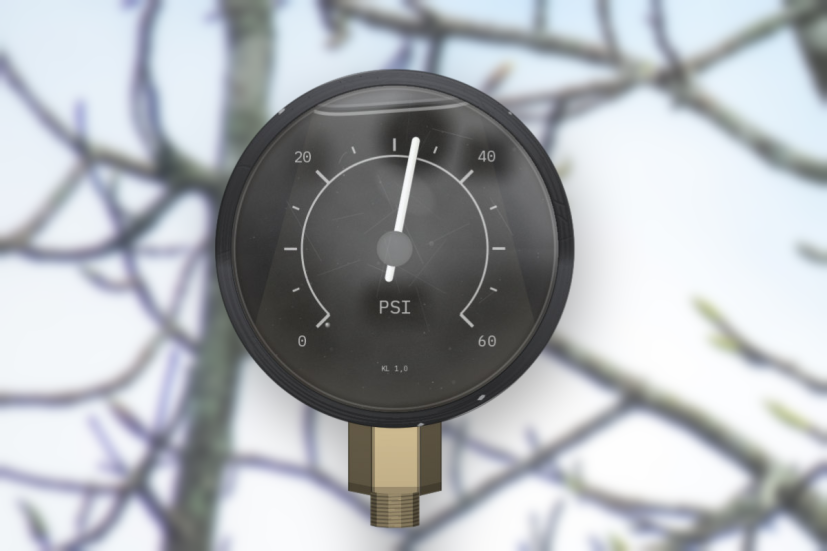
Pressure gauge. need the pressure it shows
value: 32.5 psi
